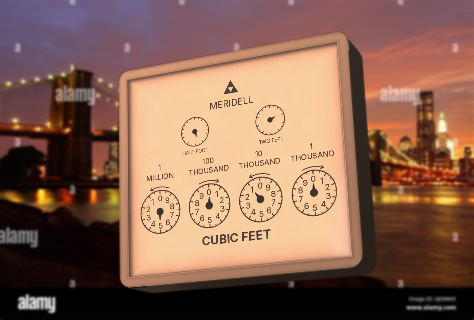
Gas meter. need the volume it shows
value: 501000 ft³
